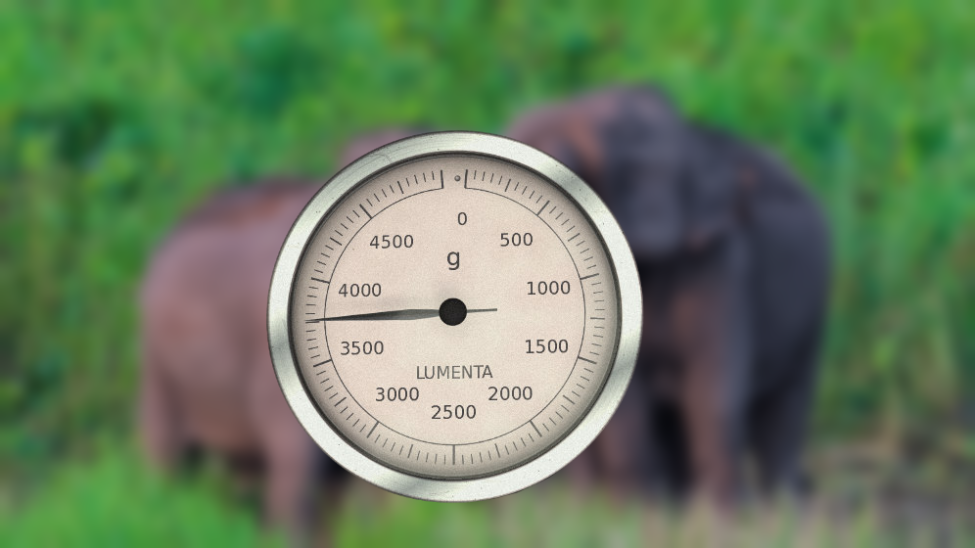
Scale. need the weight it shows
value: 3750 g
